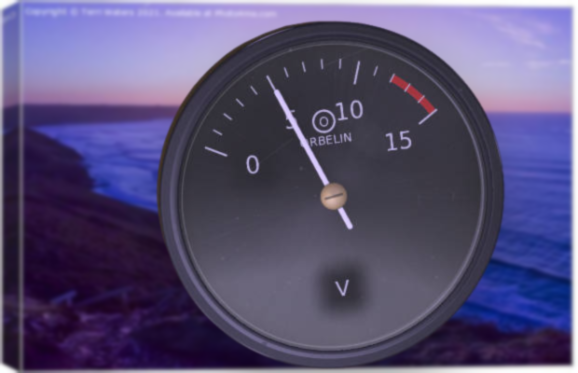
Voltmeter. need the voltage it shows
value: 5 V
